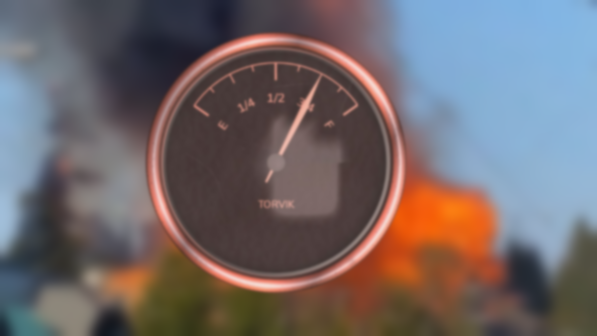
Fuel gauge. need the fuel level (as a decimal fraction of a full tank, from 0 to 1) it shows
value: 0.75
